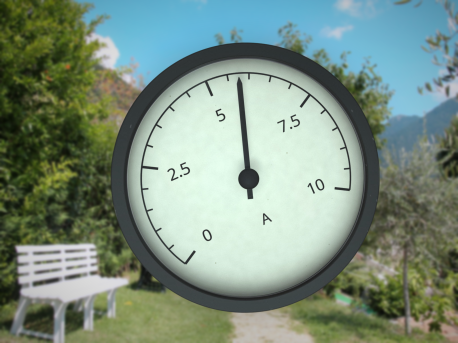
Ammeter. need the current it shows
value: 5.75 A
